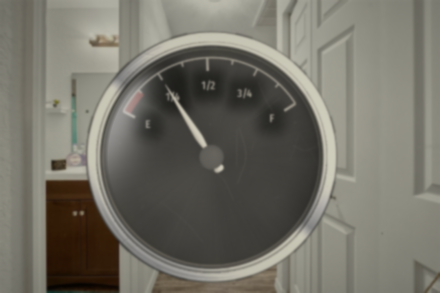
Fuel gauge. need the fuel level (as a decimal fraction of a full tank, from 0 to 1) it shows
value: 0.25
